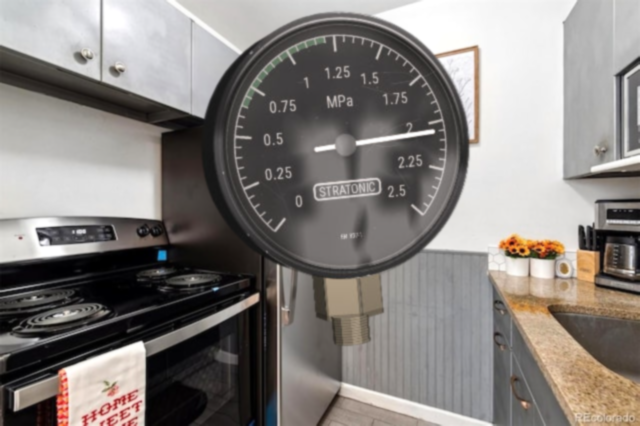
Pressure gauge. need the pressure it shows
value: 2.05 MPa
